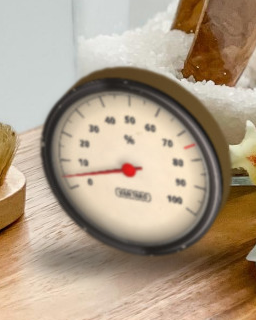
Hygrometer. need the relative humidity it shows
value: 5 %
